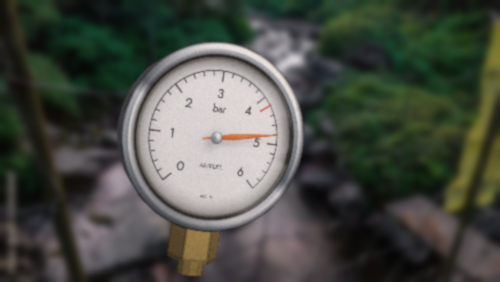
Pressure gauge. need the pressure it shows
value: 4.8 bar
